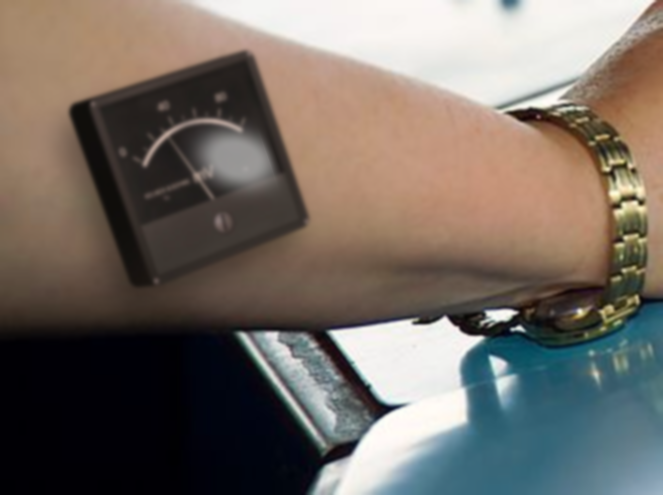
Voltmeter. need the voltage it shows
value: 30 mV
